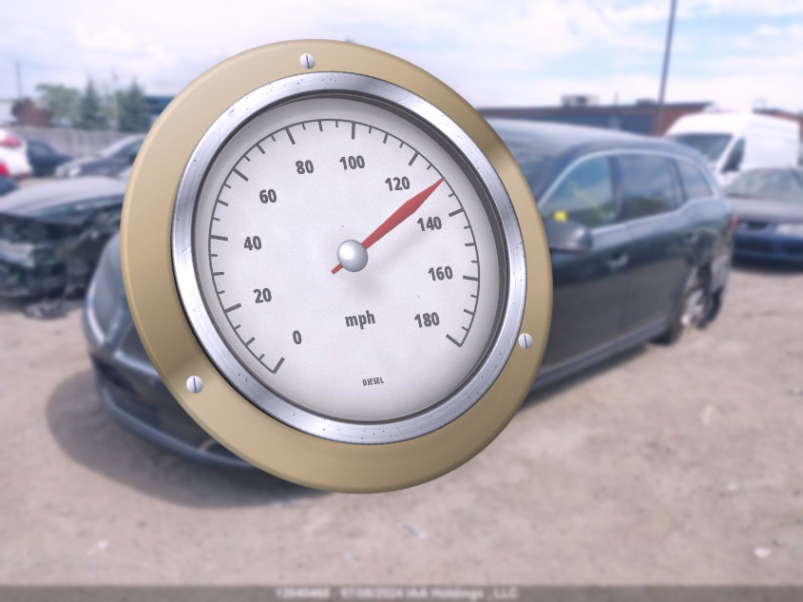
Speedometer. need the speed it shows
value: 130 mph
